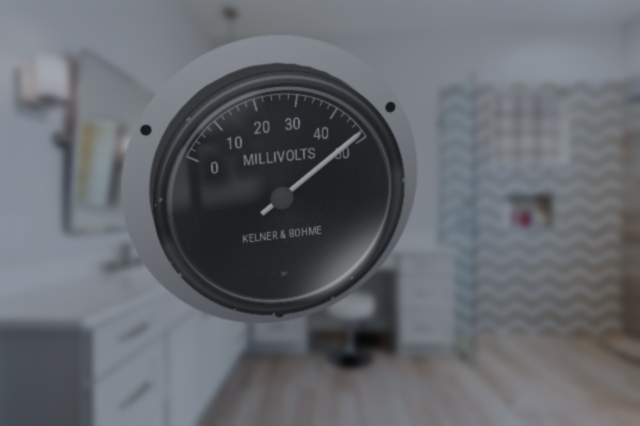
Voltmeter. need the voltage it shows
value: 48 mV
